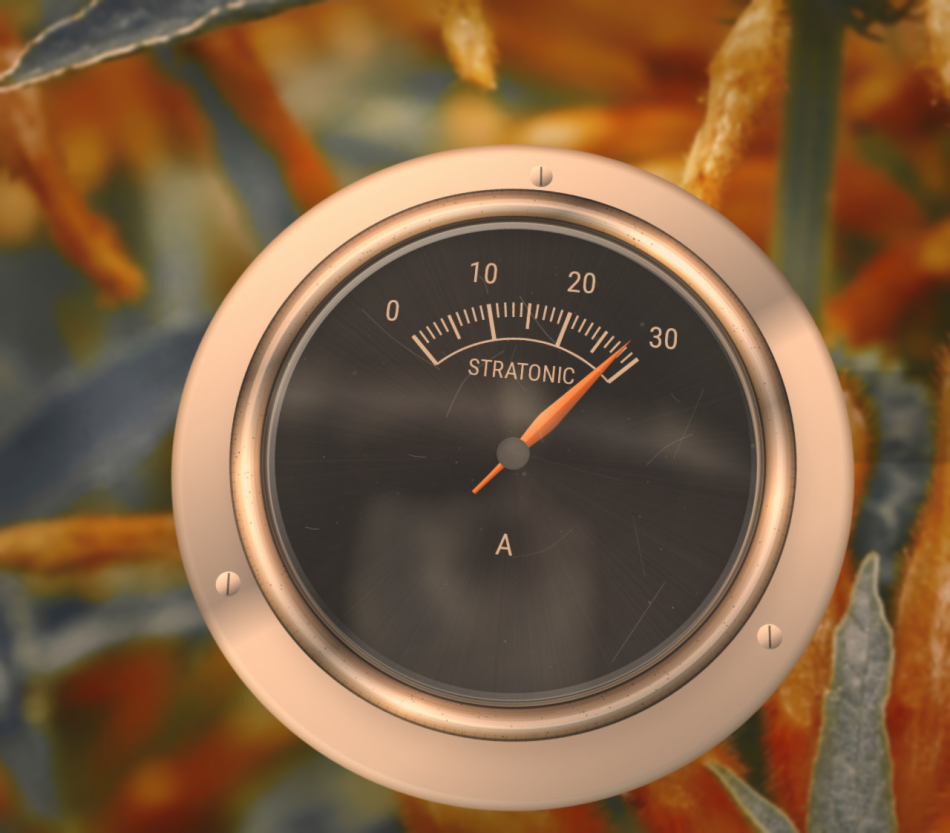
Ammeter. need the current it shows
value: 28 A
